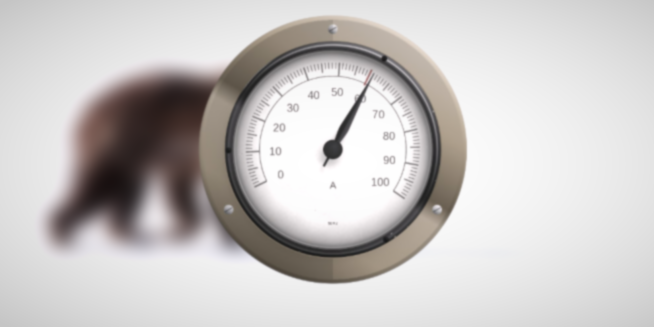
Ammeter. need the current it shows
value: 60 A
